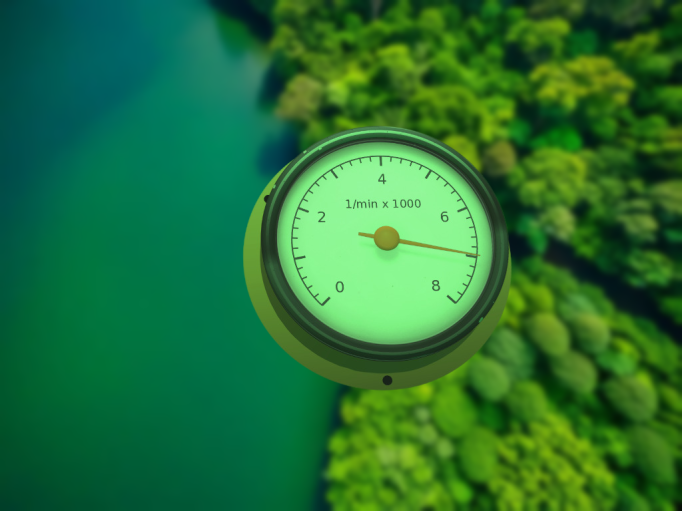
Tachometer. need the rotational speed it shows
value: 7000 rpm
